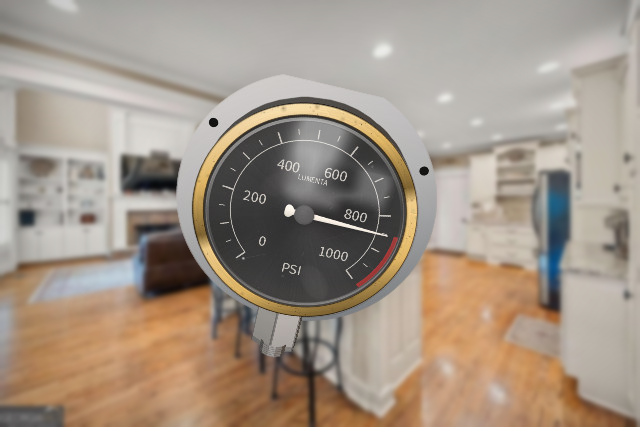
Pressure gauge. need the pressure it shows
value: 850 psi
